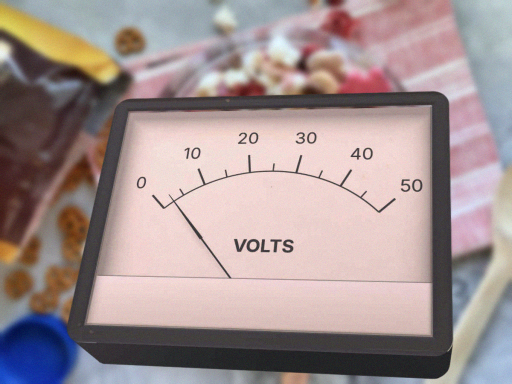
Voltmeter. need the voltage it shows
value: 2.5 V
